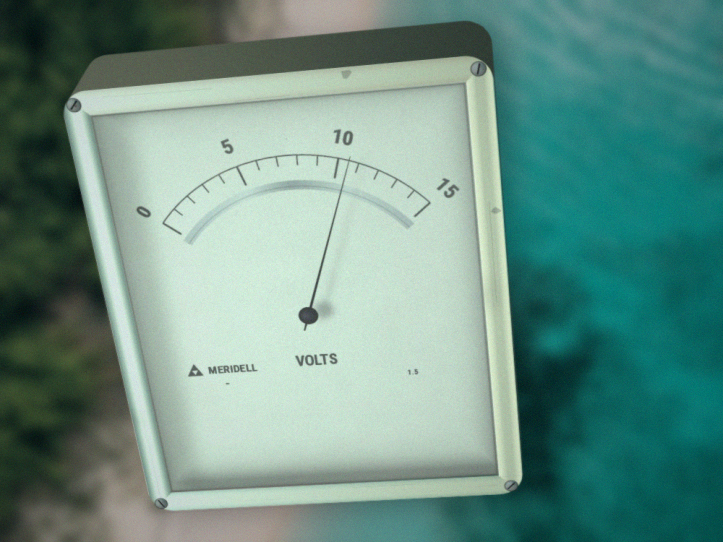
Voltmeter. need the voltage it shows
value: 10.5 V
